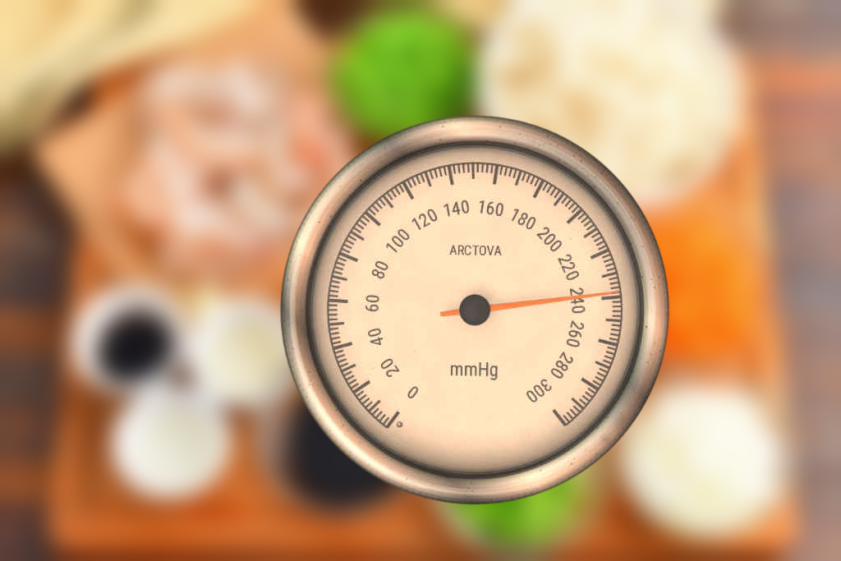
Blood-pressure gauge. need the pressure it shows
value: 238 mmHg
